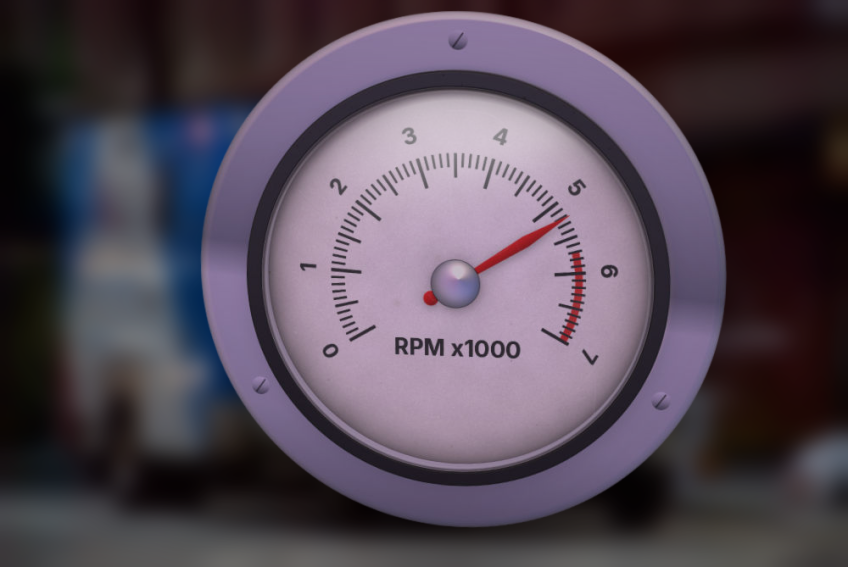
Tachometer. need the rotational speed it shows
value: 5200 rpm
